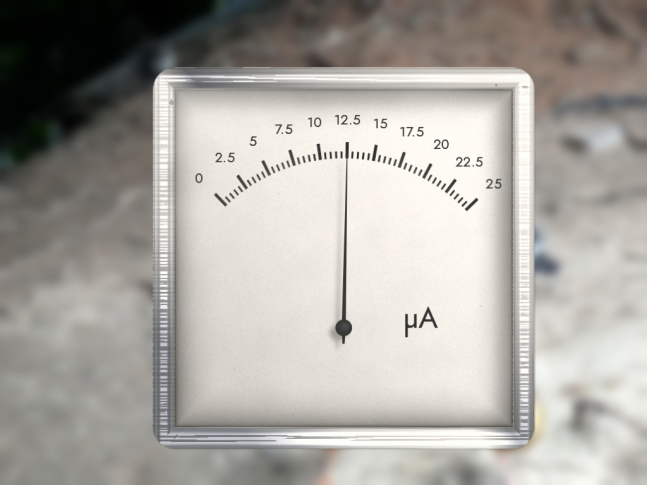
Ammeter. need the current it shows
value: 12.5 µA
